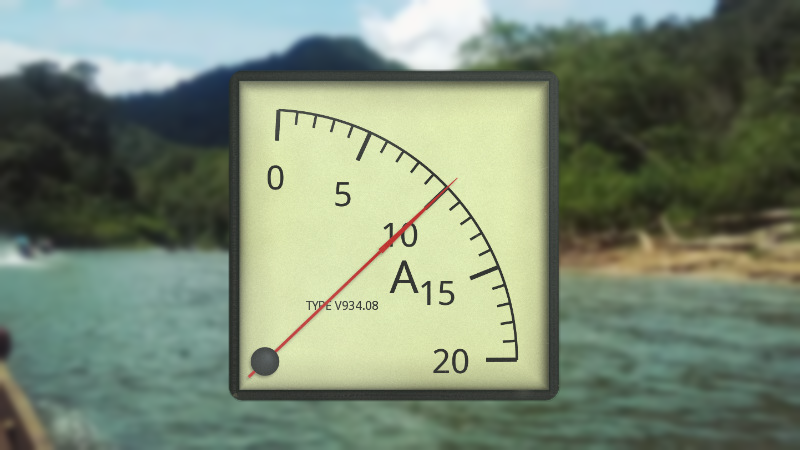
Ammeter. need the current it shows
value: 10 A
